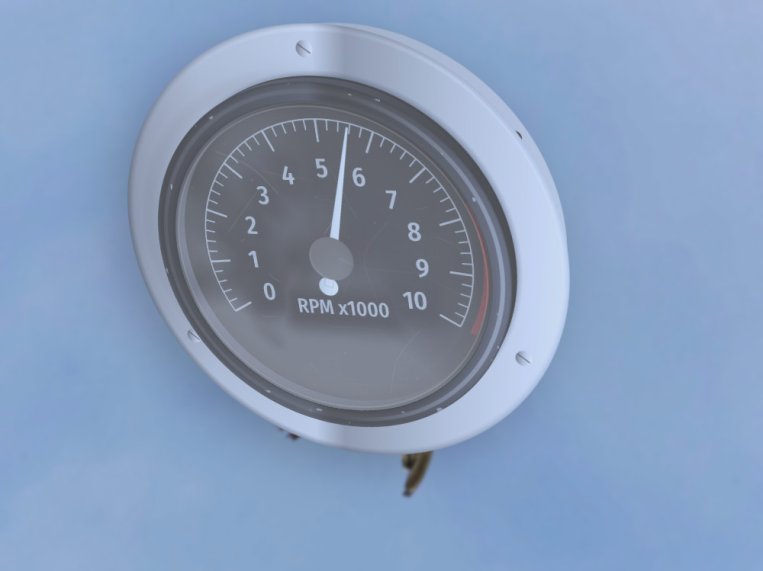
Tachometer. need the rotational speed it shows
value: 5600 rpm
